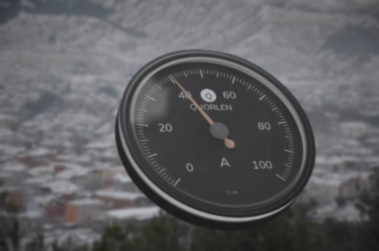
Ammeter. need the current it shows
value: 40 A
